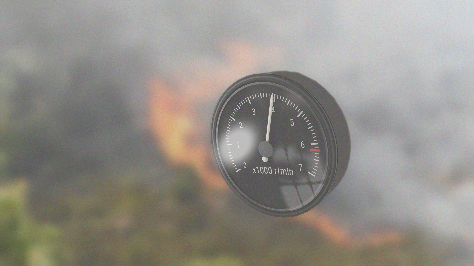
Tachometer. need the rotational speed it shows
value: 4000 rpm
